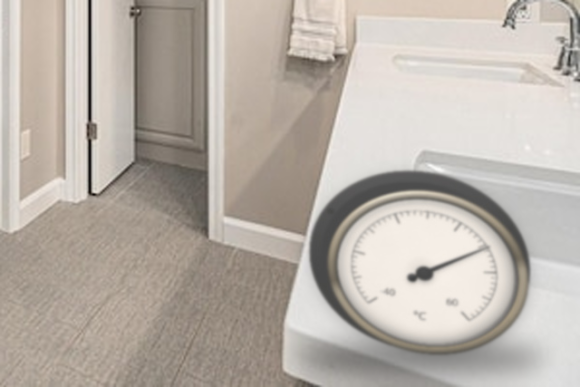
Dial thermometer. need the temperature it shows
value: 30 °C
